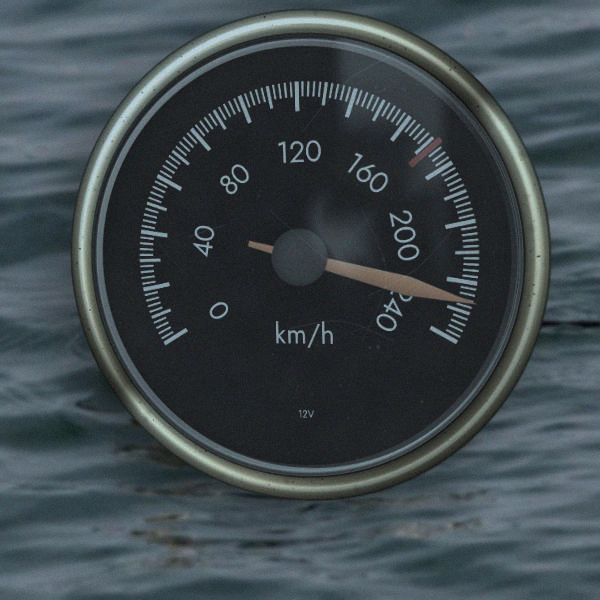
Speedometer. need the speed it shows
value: 226 km/h
